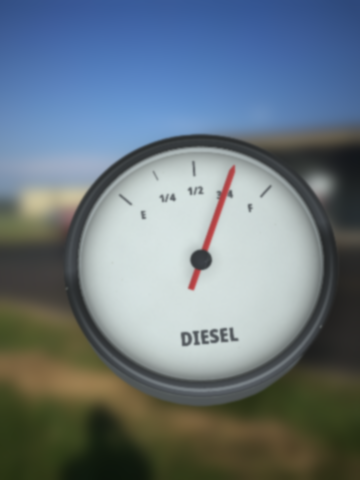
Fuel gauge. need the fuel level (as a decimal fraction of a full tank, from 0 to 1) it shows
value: 0.75
